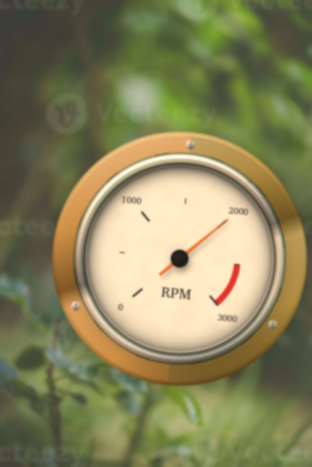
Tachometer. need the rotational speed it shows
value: 2000 rpm
